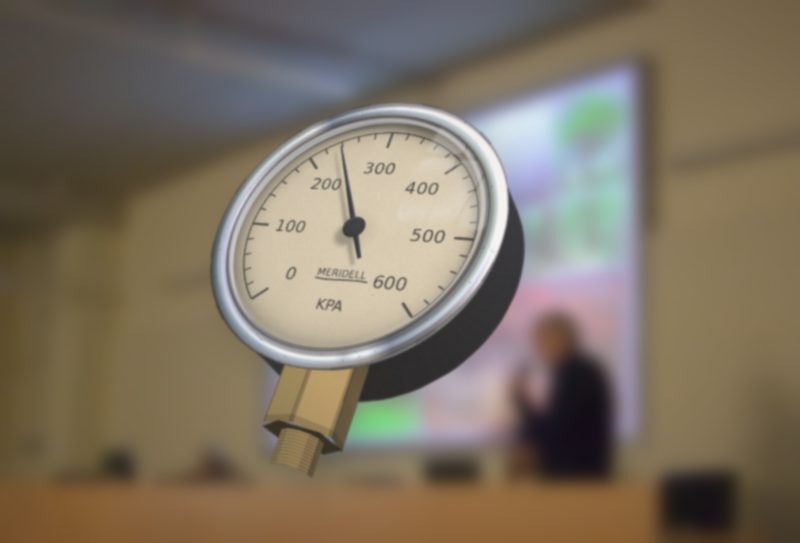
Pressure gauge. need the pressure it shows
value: 240 kPa
